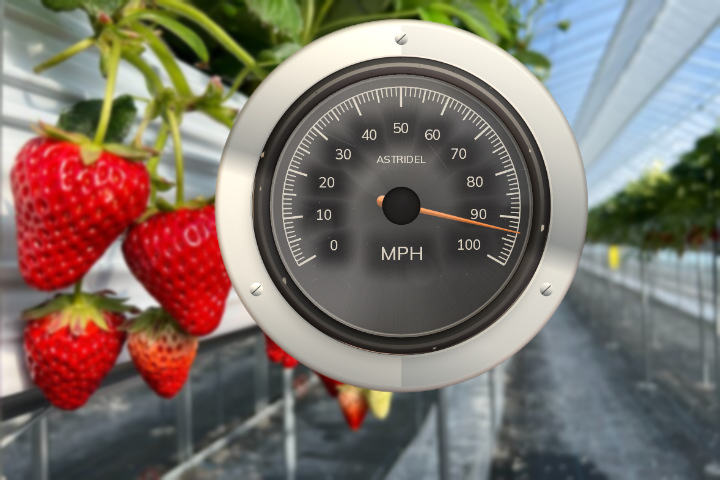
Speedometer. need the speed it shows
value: 93 mph
